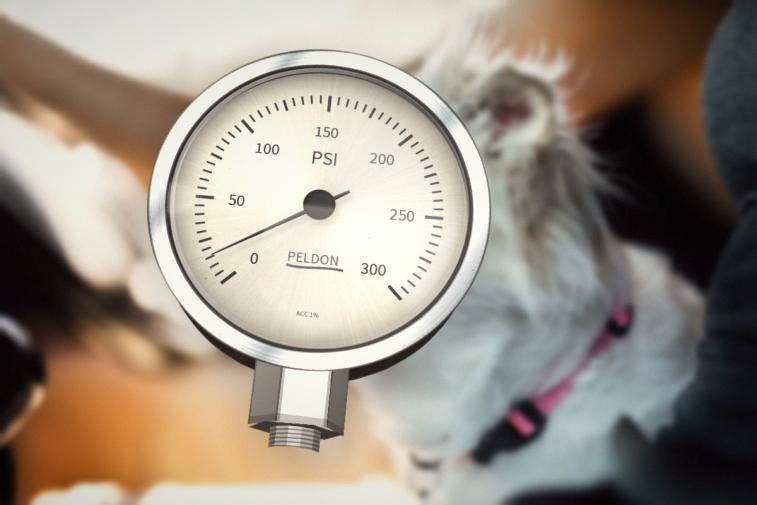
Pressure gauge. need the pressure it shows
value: 15 psi
